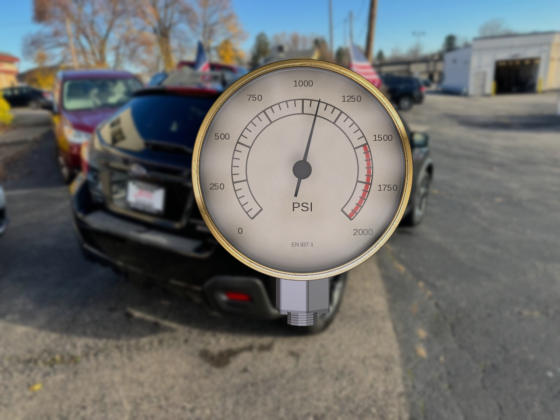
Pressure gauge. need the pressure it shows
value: 1100 psi
